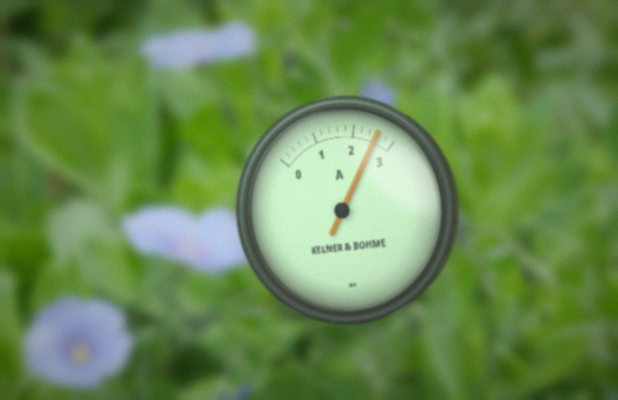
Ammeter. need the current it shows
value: 2.6 A
